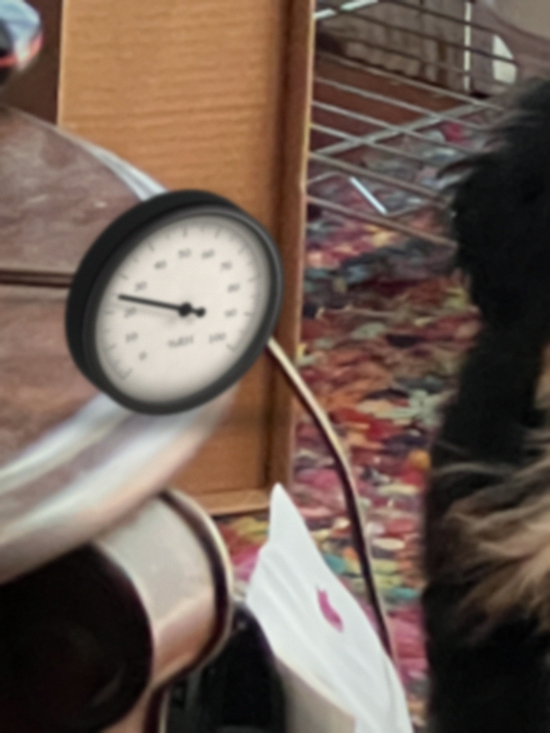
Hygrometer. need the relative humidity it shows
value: 25 %
